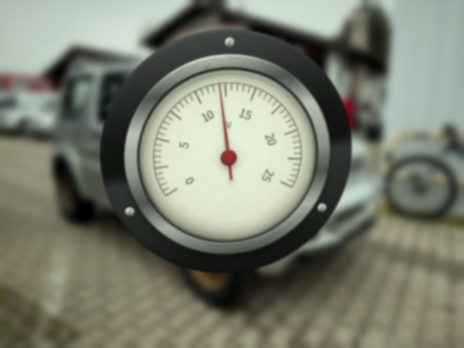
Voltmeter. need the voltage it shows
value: 12 V
